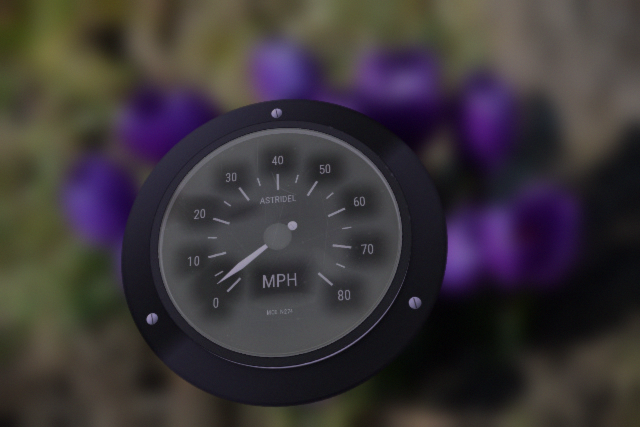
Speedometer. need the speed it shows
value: 2.5 mph
